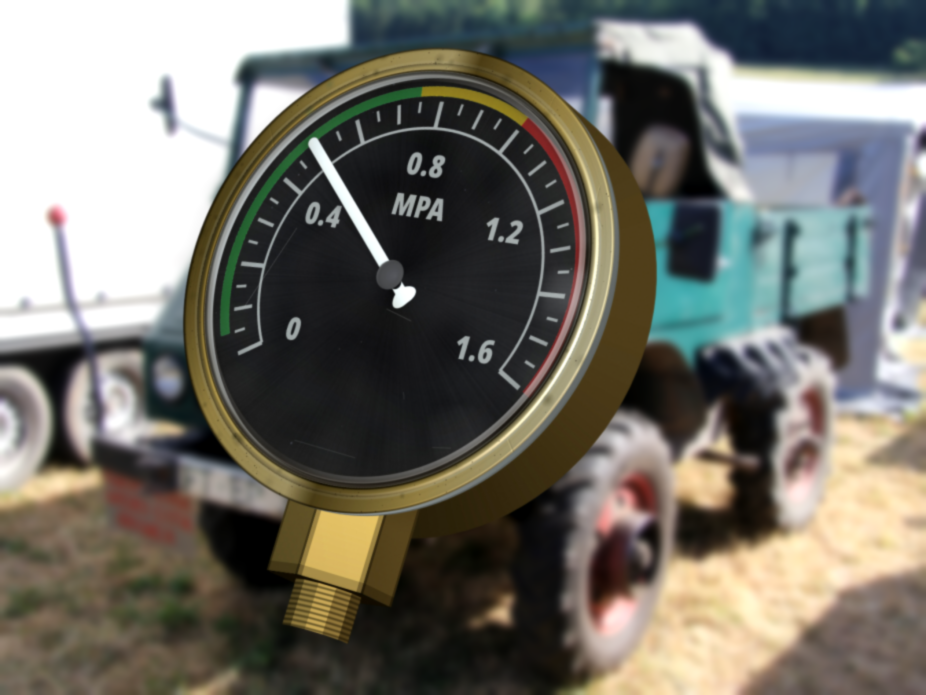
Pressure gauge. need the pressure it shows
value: 0.5 MPa
